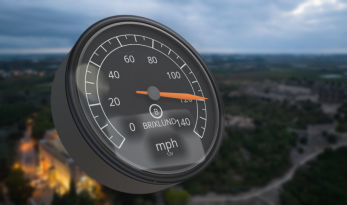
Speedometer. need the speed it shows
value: 120 mph
